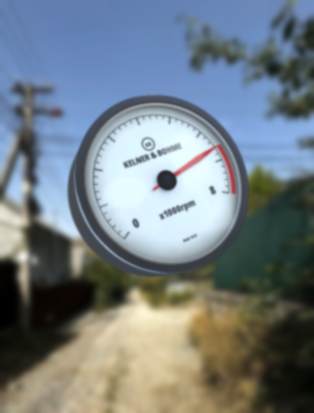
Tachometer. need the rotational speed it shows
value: 6600 rpm
